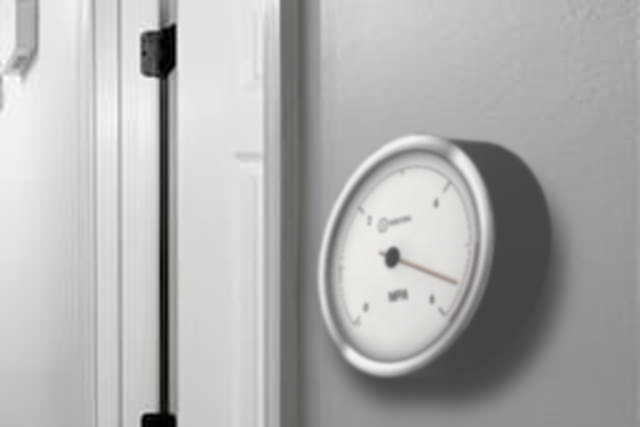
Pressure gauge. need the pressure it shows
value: 5.5 MPa
